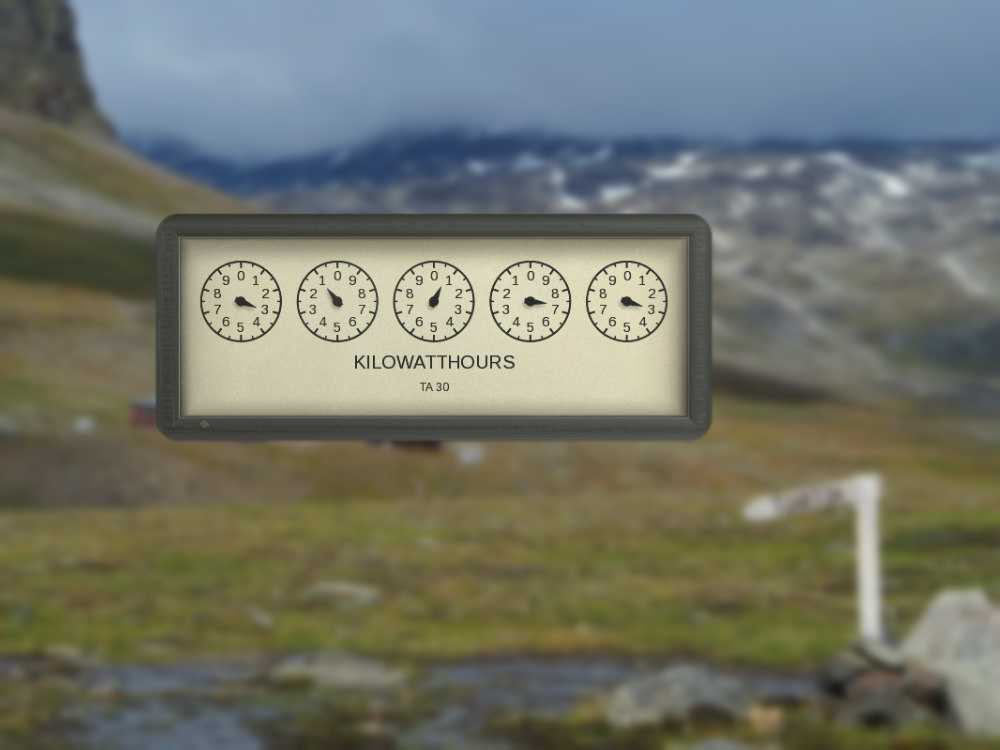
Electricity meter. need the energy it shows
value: 31073 kWh
